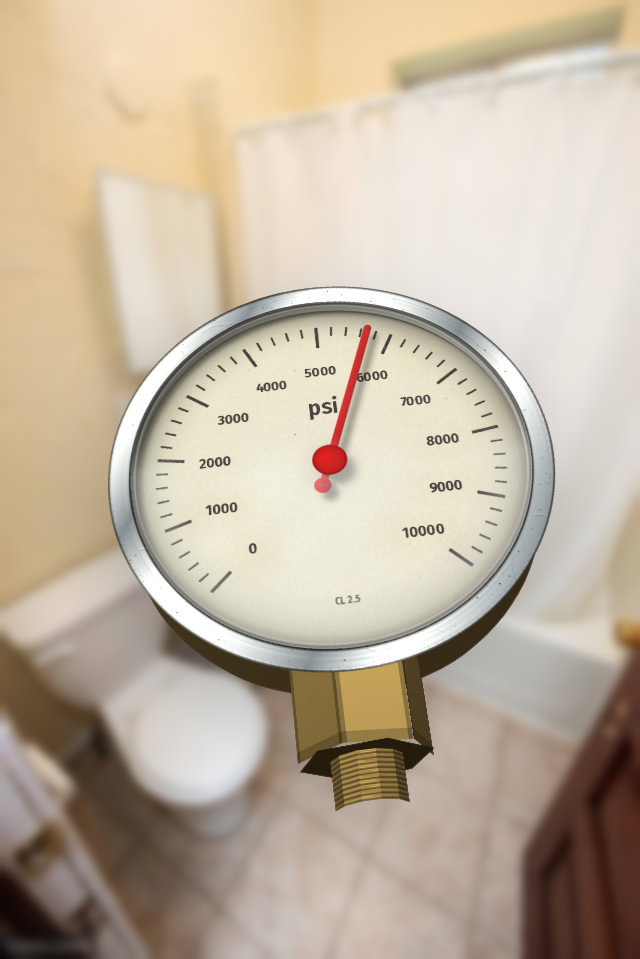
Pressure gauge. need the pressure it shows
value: 5700 psi
